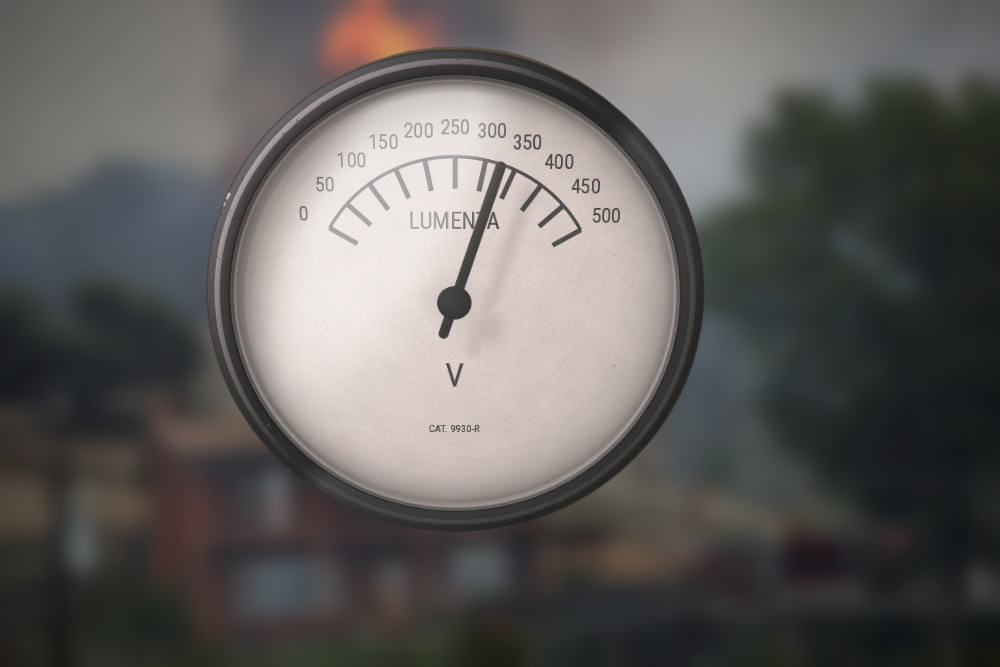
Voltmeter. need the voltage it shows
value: 325 V
